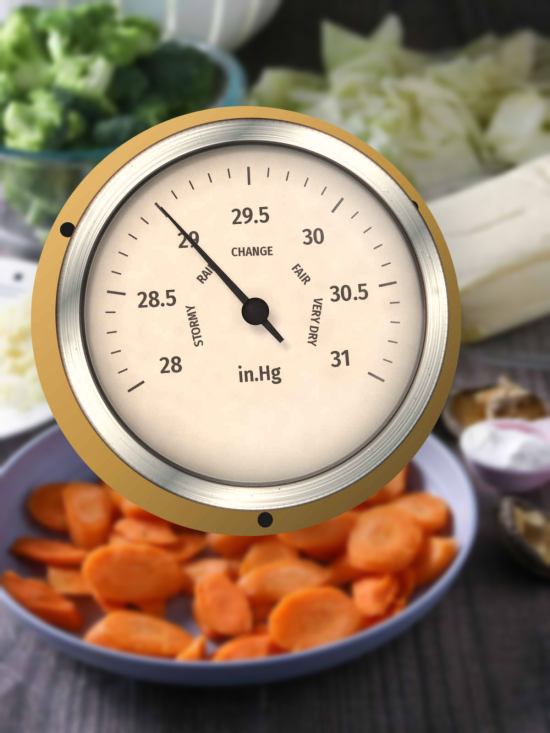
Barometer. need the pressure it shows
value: 29 inHg
